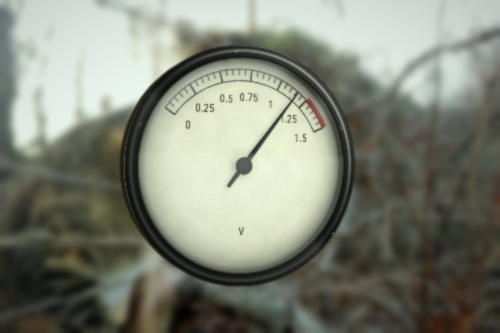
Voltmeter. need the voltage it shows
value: 1.15 V
